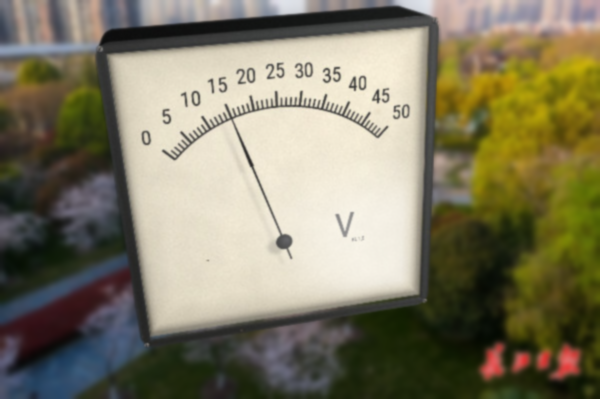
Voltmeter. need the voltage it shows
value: 15 V
